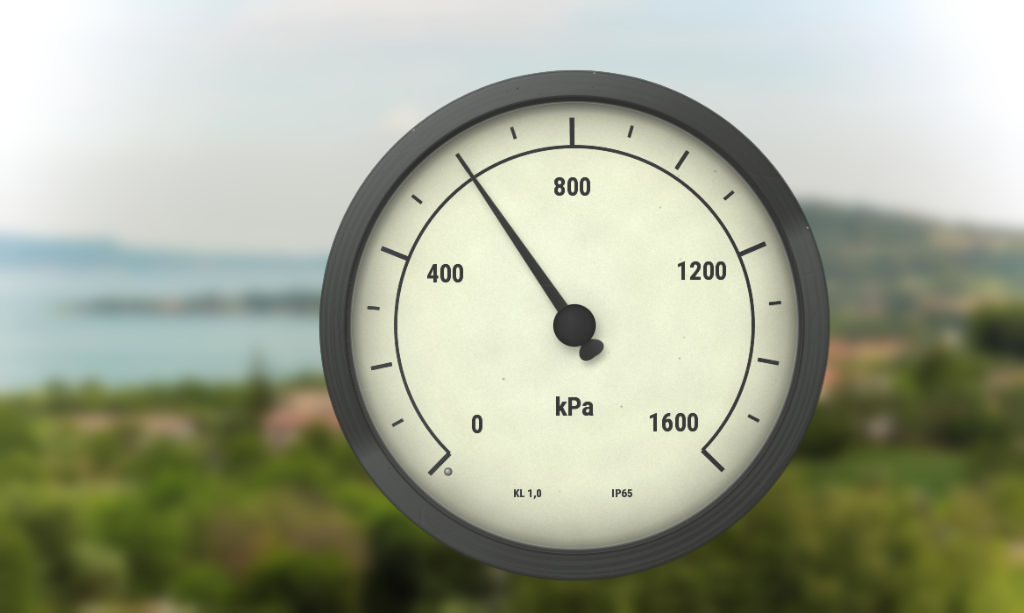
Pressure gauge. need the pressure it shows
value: 600 kPa
